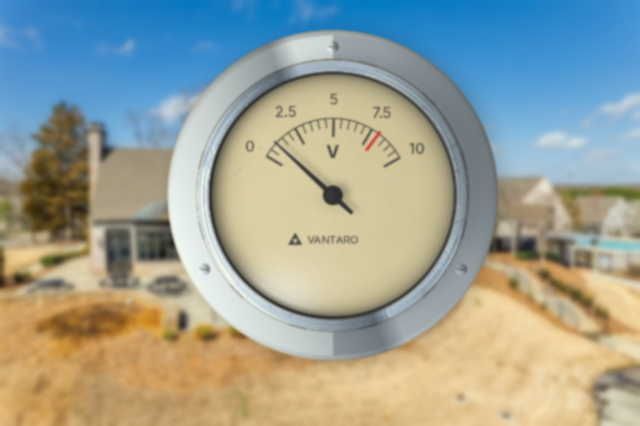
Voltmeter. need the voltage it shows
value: 1 V
